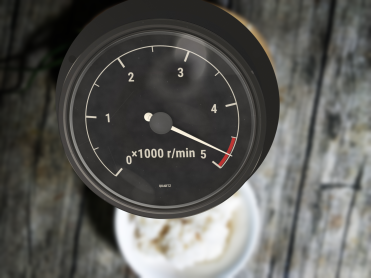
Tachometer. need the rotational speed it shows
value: 4750 rpm
